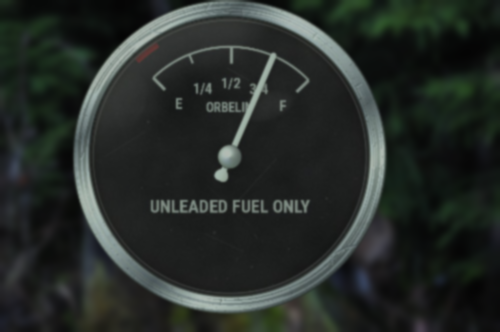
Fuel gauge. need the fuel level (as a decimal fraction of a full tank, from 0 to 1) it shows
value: 0.75
